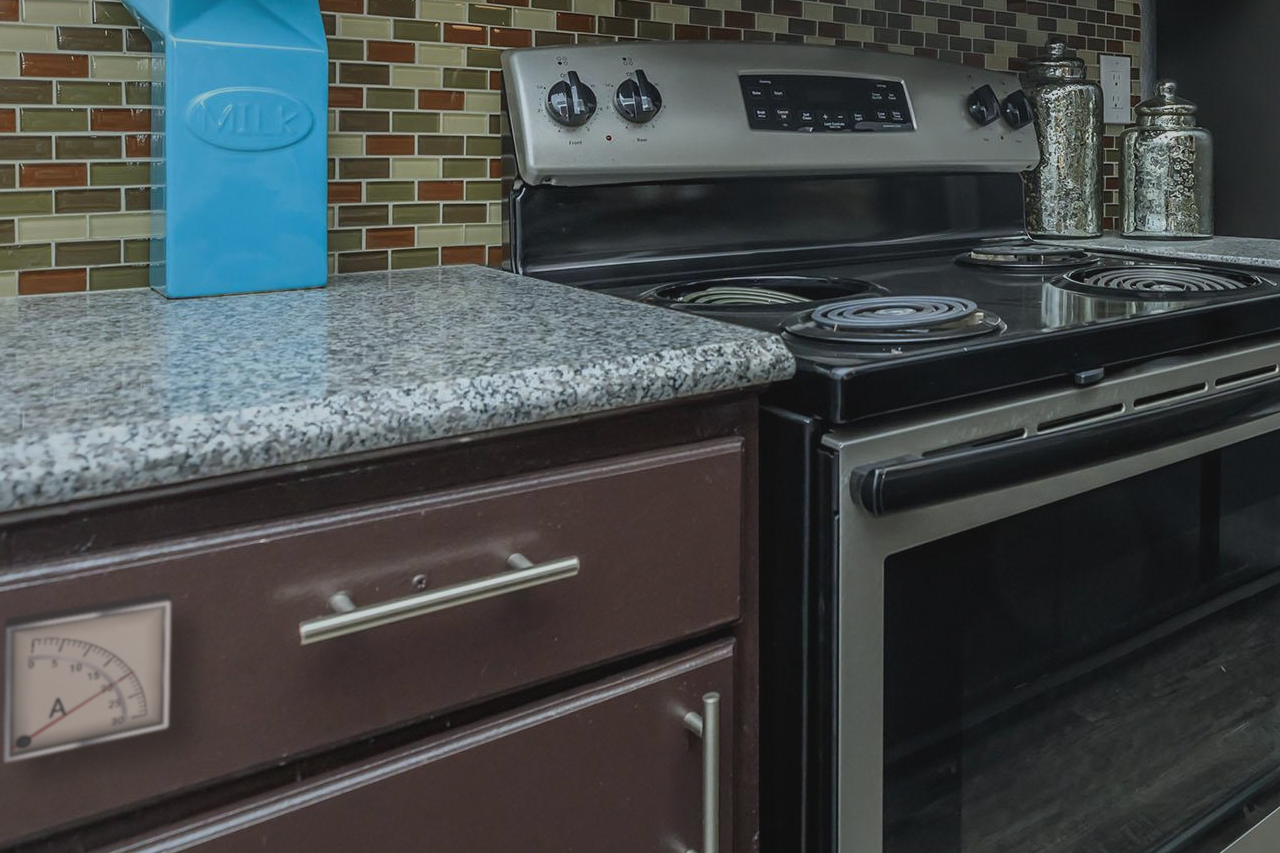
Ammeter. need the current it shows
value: 20 A
